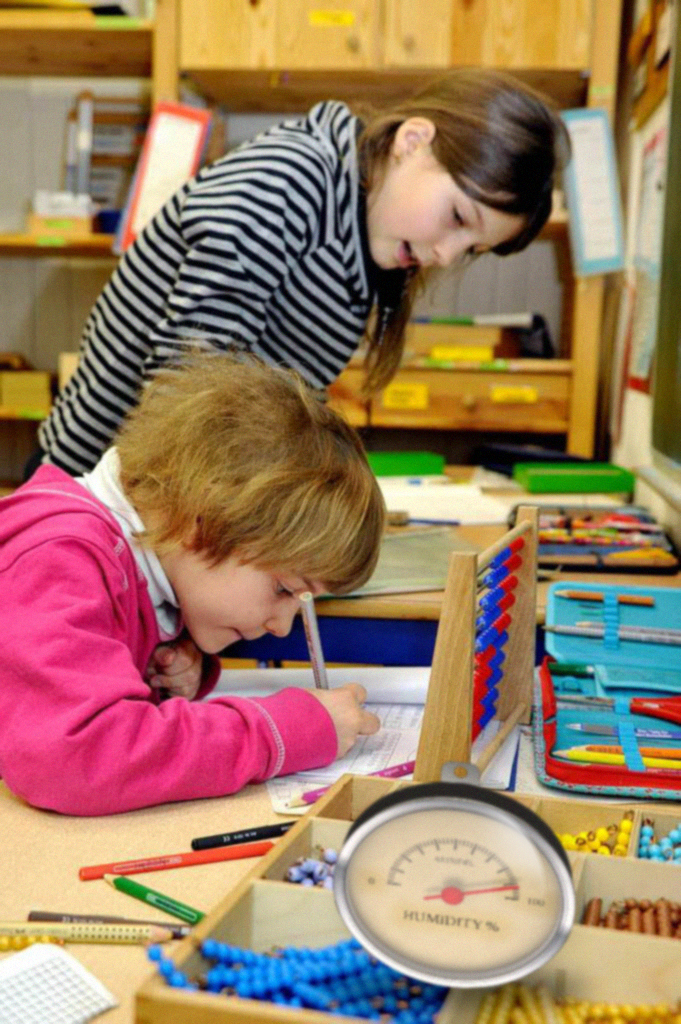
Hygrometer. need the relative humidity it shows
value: 90 %
